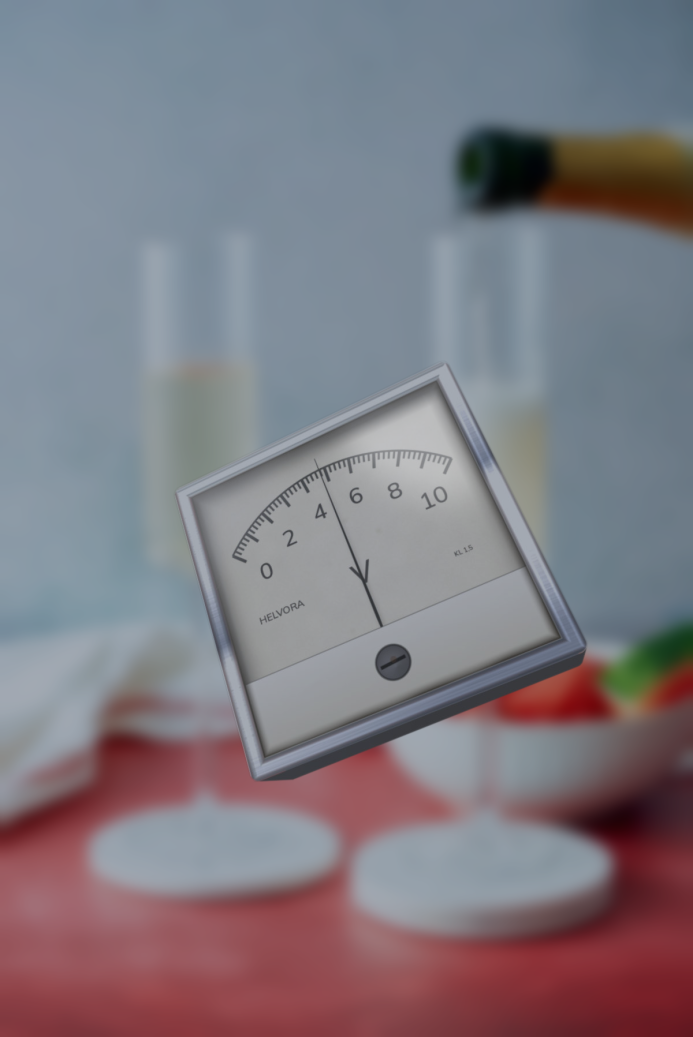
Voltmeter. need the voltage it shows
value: 4.8 V
